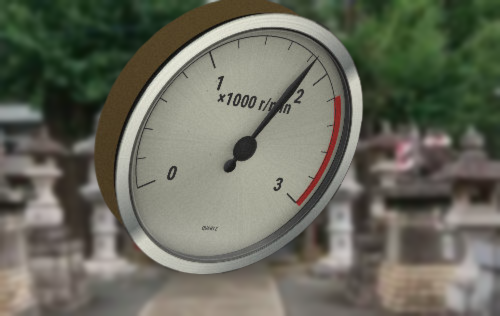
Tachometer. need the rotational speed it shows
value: 1800 rpm
